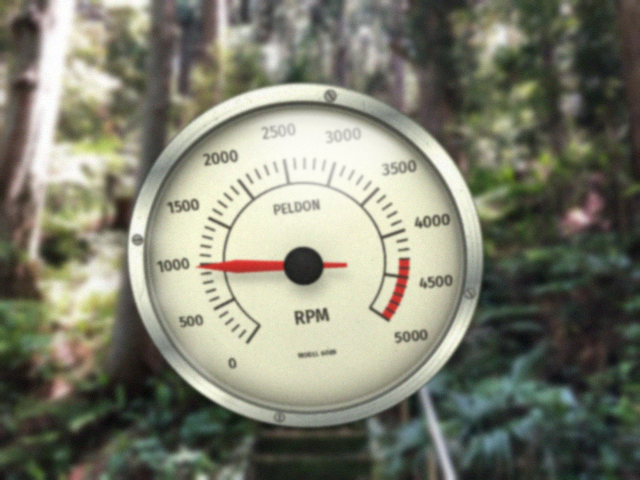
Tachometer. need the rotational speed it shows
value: 1000 rpm
